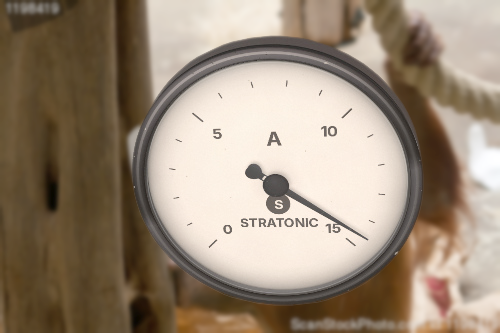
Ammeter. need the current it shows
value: 14.5 A
